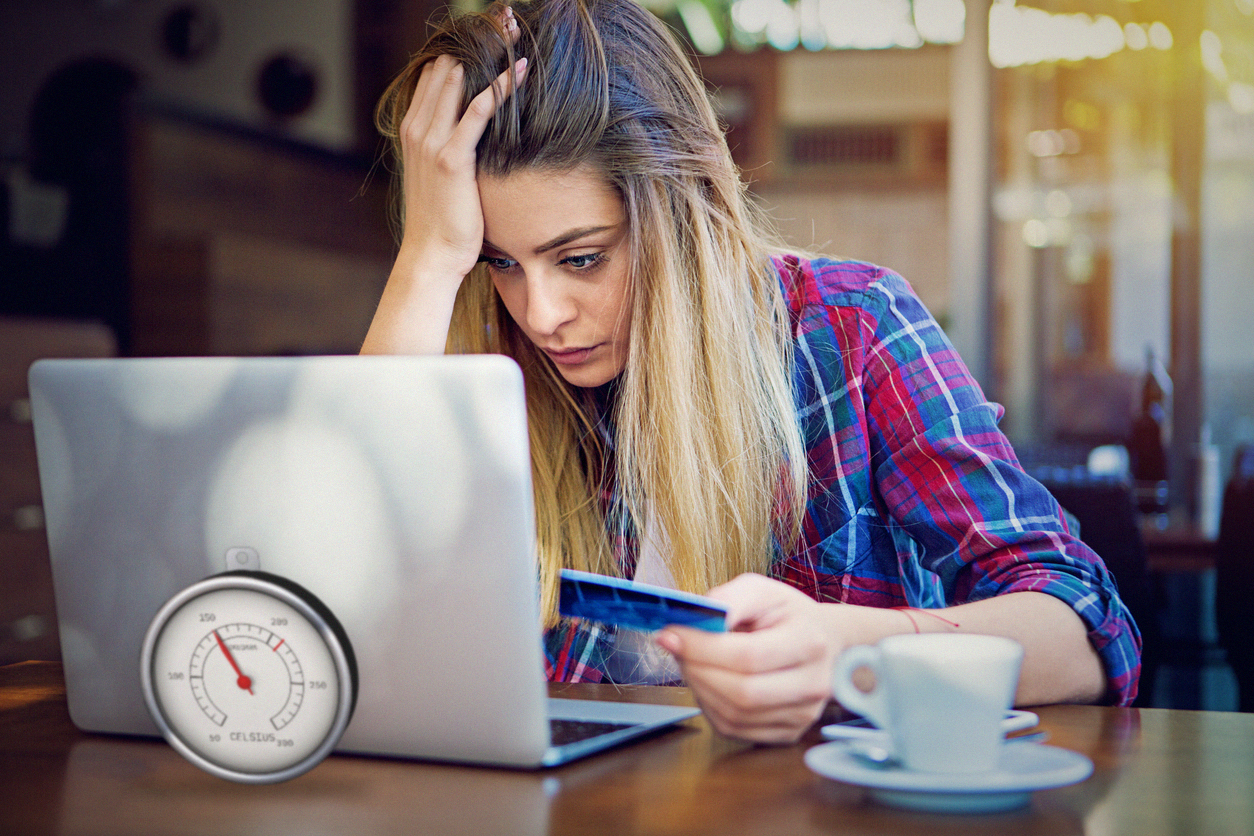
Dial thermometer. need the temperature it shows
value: 150 °C
